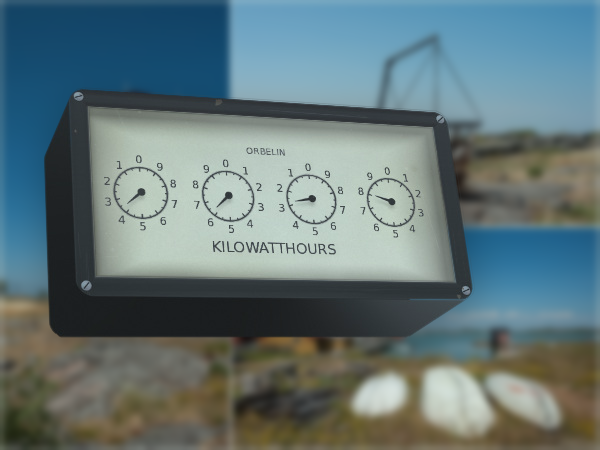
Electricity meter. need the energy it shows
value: 3628 kWh
